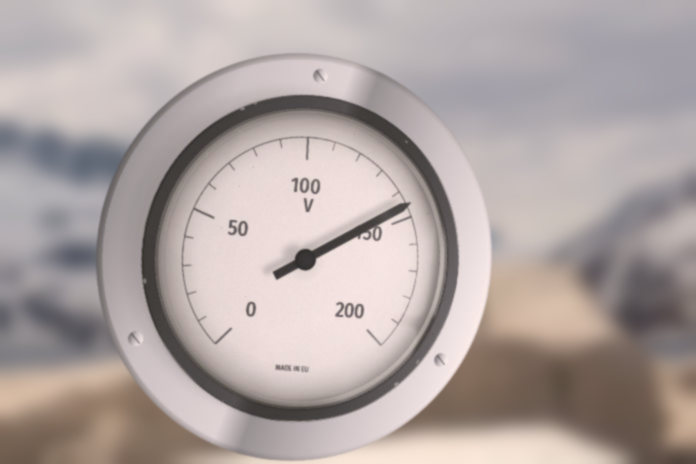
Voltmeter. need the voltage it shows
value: 145 V
